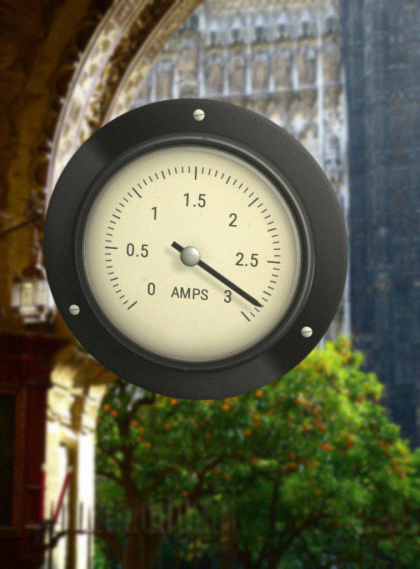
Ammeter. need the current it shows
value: 2.85 A
